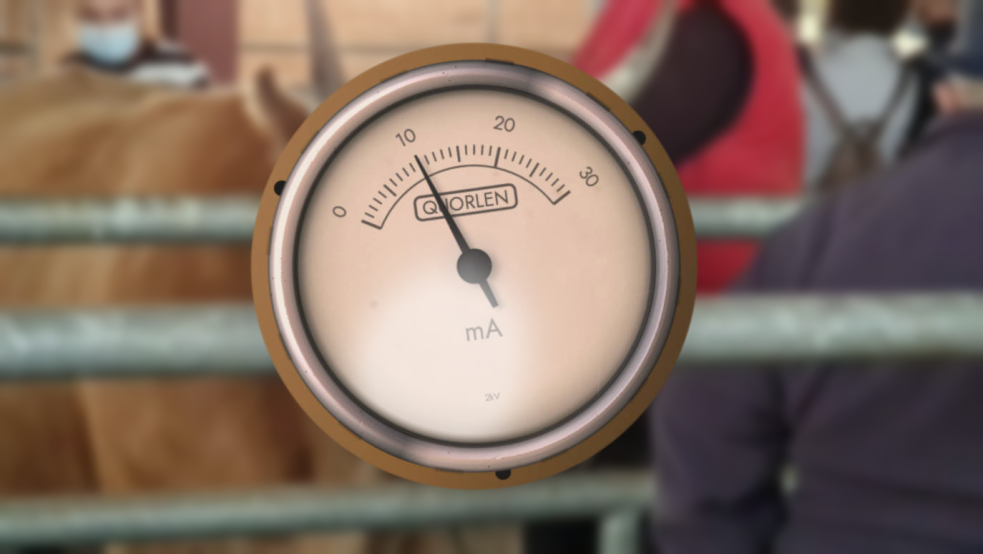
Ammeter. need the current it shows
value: 10 mA
